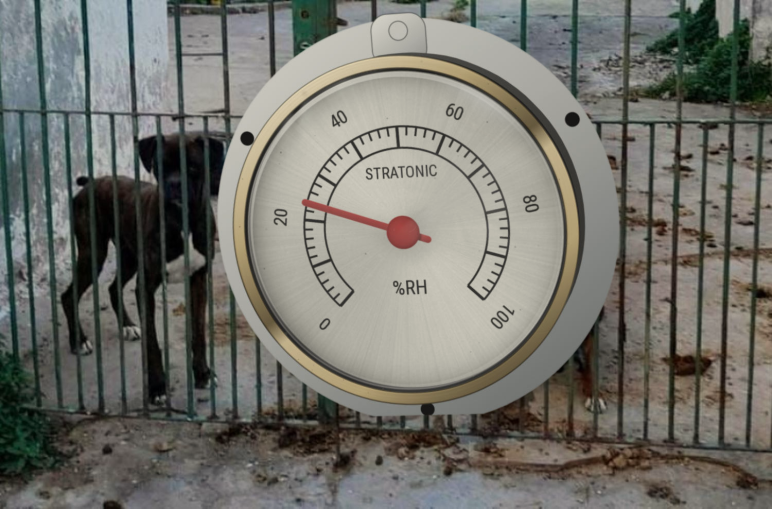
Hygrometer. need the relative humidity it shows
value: 24 %
